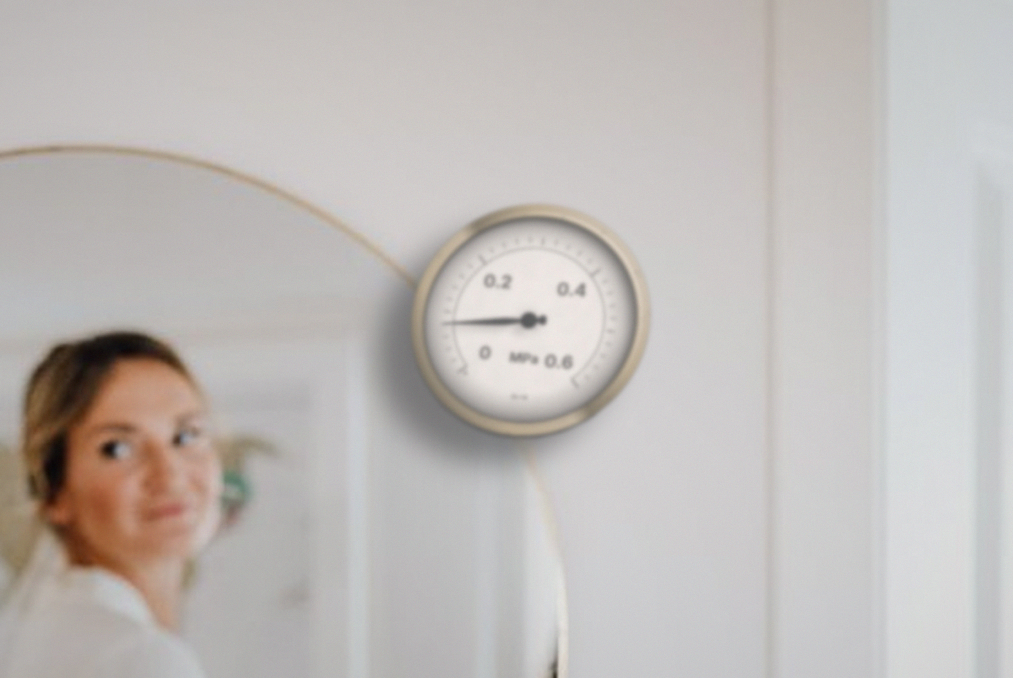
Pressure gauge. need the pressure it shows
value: 0.08 MPa
